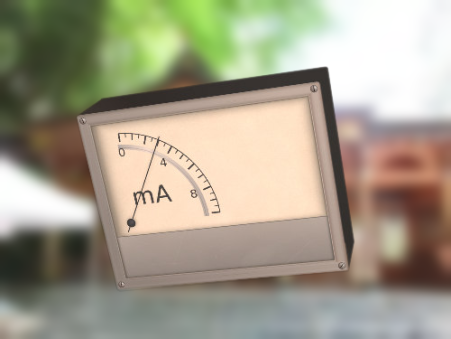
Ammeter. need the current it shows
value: 3 mA
